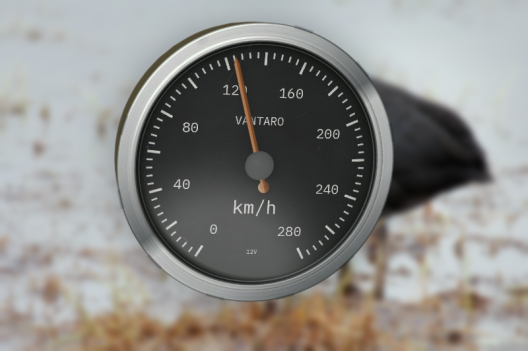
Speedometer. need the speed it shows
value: 124 km/h
